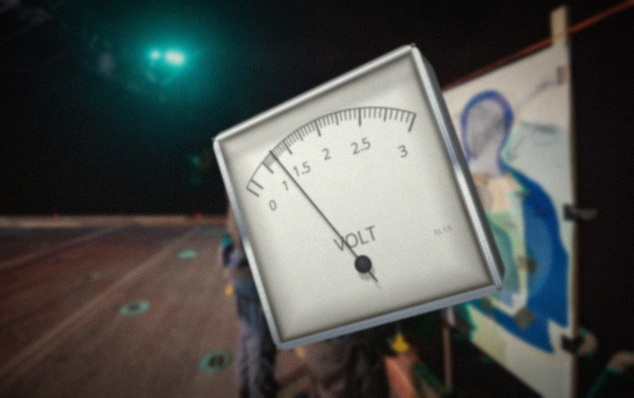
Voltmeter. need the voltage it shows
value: 1.25 V
